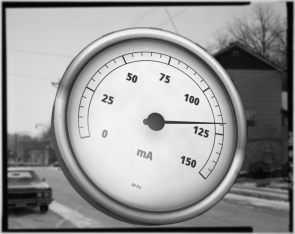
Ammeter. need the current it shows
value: 120 mA
